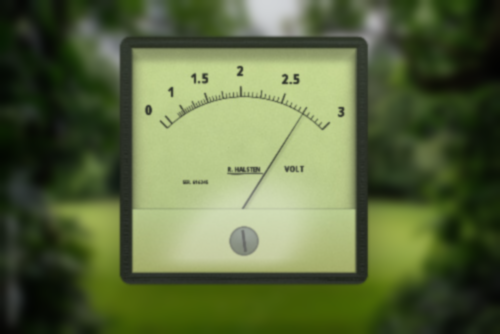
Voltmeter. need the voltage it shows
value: 2.75 V
